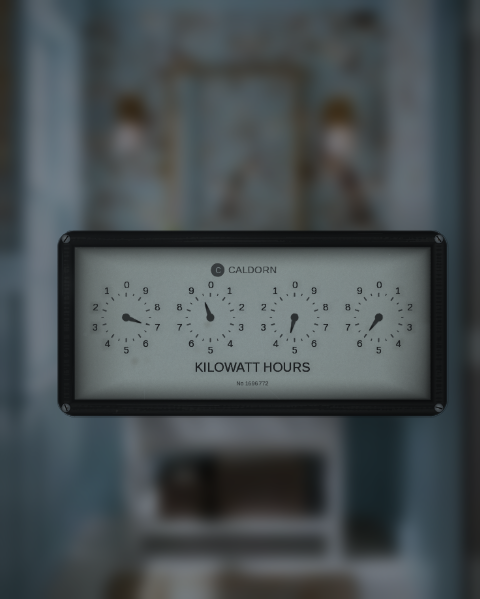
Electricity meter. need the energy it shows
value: 6946 kWh
